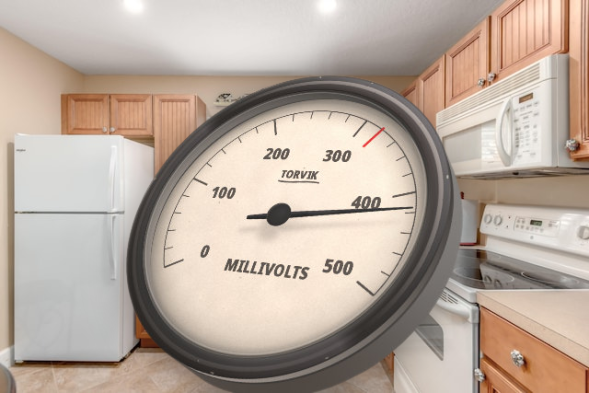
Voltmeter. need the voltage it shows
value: 420 mV
